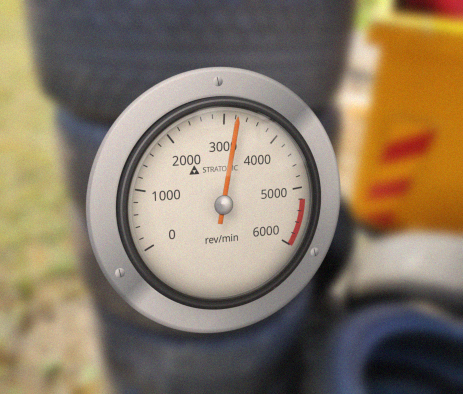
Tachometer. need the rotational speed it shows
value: 3200 rpm
